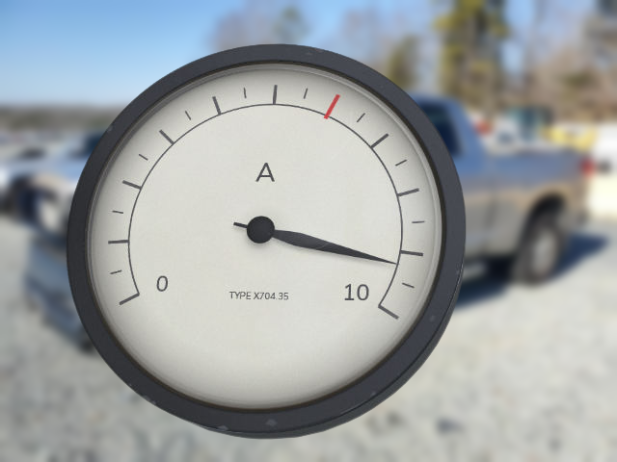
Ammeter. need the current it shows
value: 9.25 A
